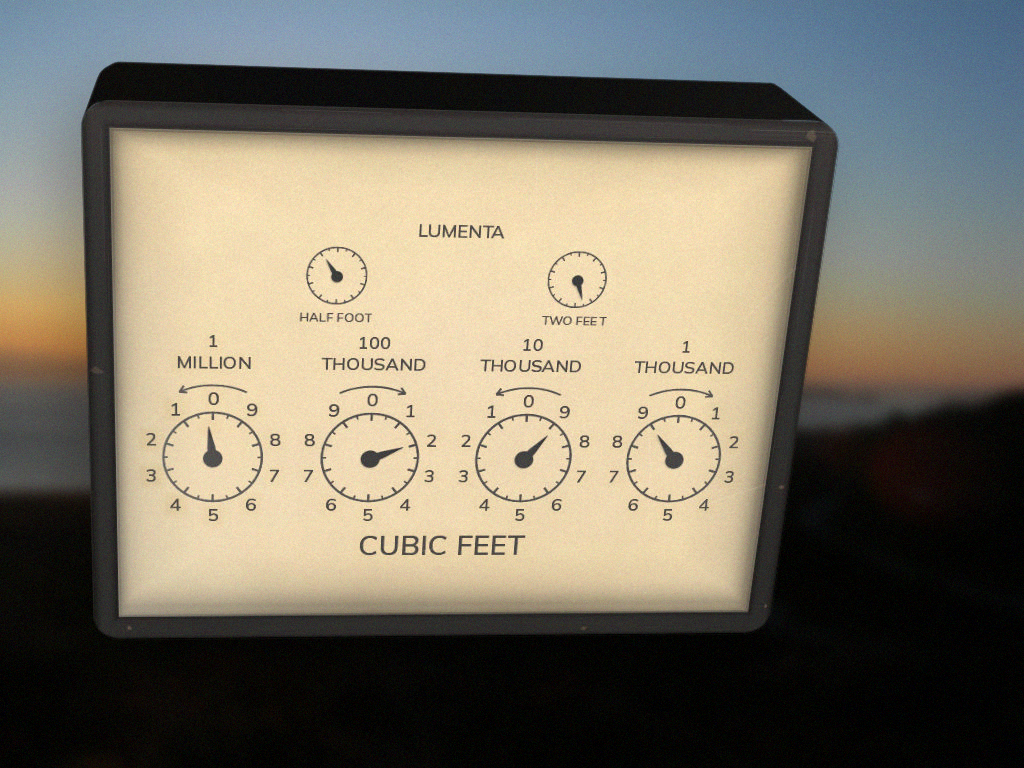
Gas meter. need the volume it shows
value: 18900 ft³
